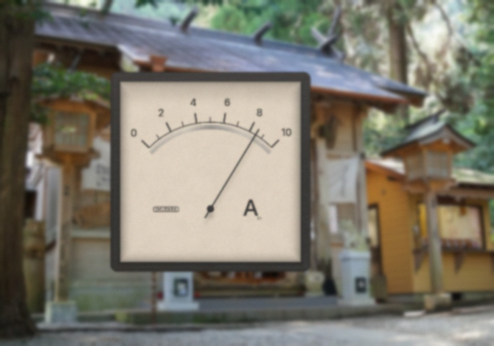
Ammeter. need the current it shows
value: 8.5 A
